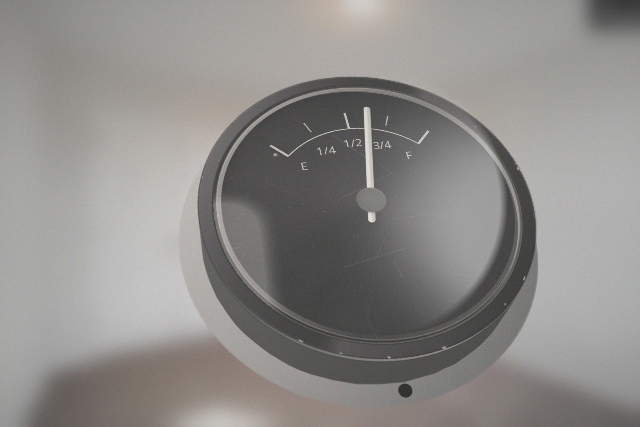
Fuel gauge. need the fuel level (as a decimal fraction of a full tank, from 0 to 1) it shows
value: 0.625
